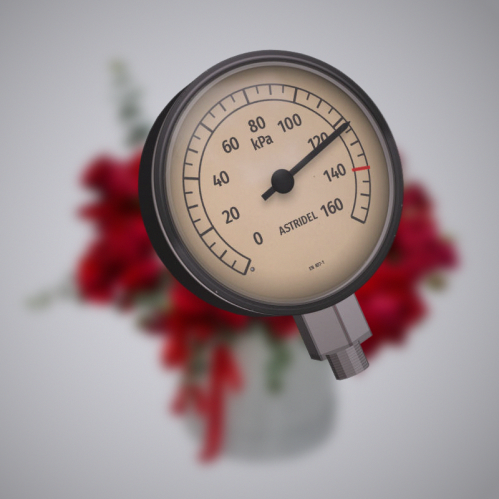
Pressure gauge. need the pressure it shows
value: 122.5 kPa
